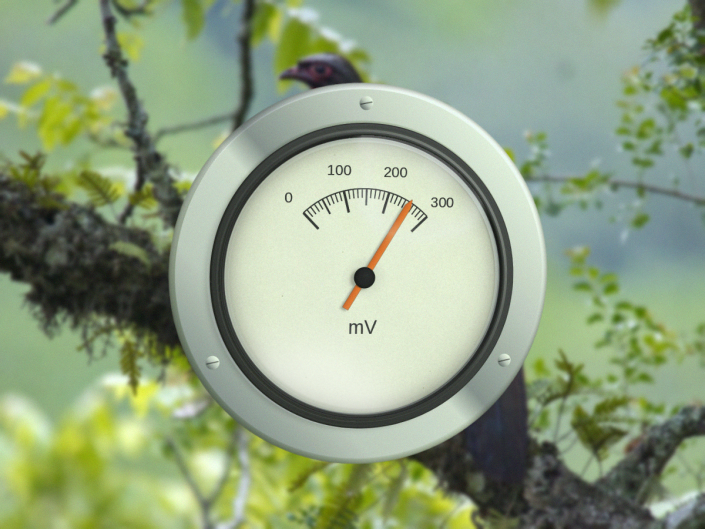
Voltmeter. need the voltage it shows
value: 250 mV
